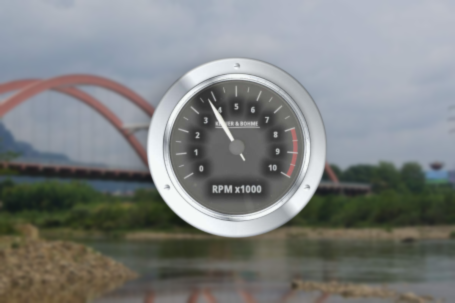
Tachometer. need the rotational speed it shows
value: 3750 rpm
